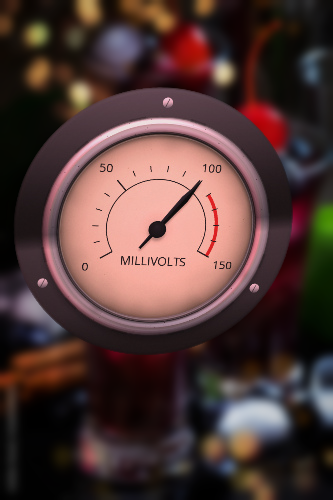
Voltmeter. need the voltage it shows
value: 100 mV
